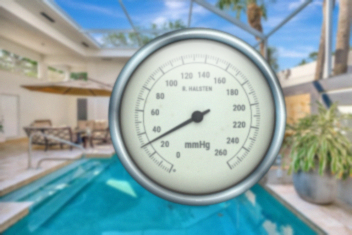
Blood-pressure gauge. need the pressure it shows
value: 30 mmHg
